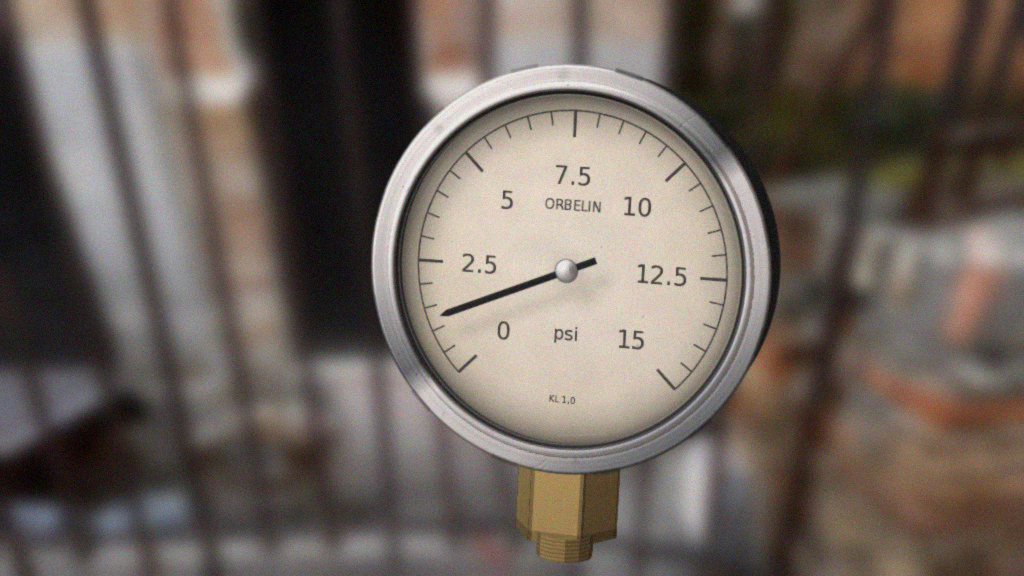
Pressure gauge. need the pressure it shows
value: 1.25 psi
